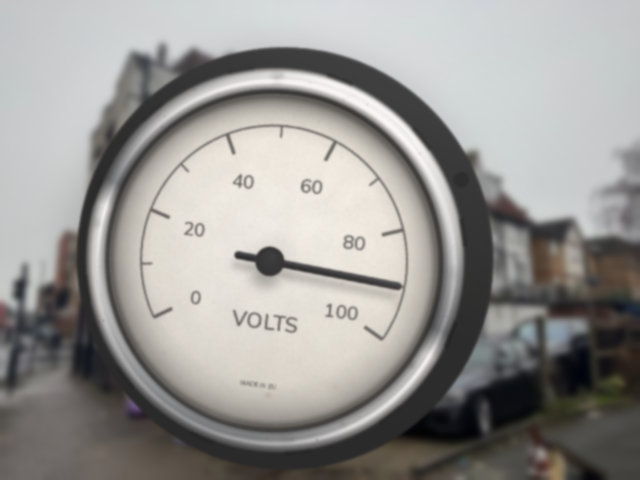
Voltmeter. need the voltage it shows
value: 90 V
